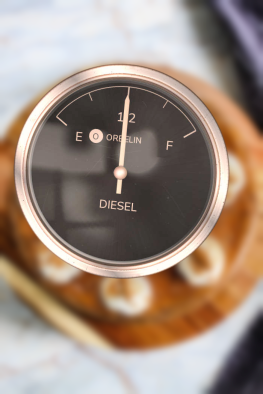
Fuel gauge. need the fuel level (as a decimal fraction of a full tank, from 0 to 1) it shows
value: 0.5
